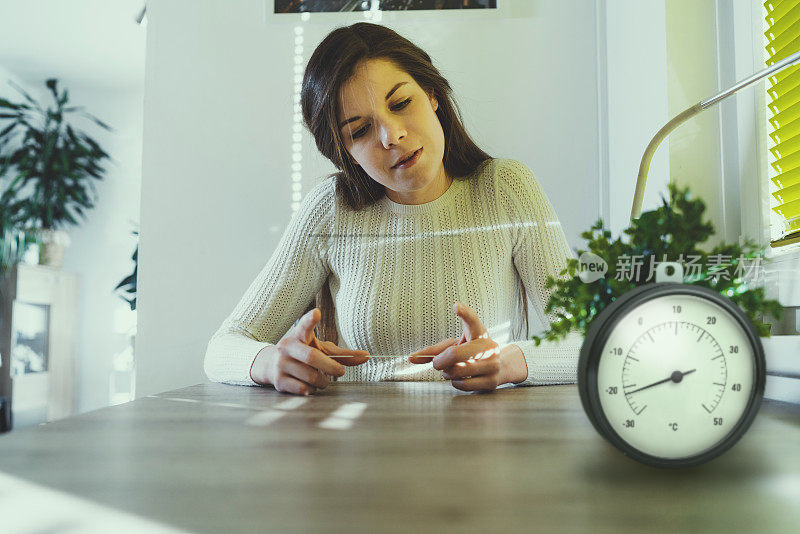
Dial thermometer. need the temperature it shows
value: -22 °C
